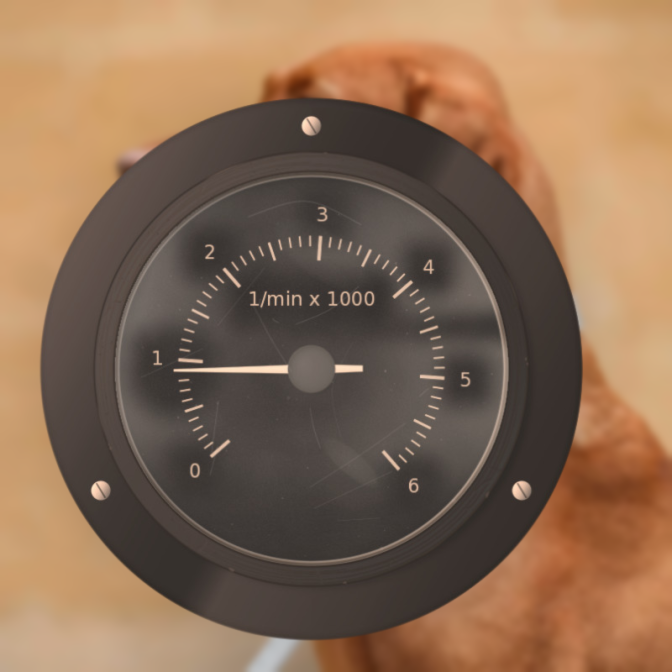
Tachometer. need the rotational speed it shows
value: 900 rpm
